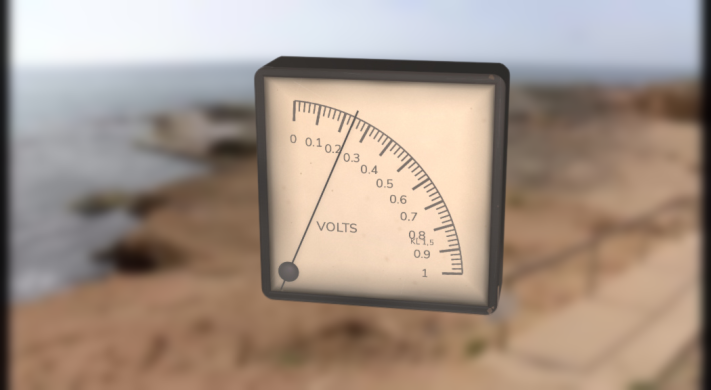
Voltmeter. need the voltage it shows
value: 0.24 V
